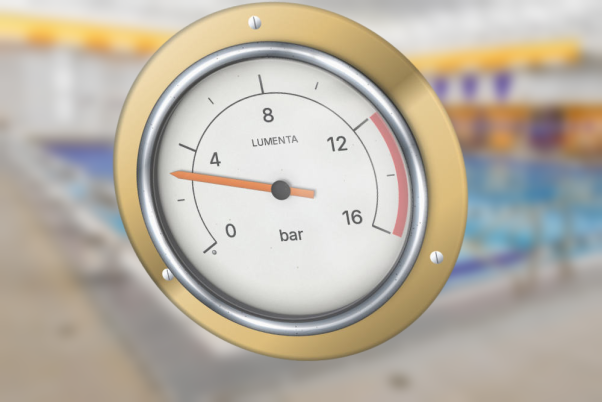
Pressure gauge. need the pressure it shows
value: 3 bar
